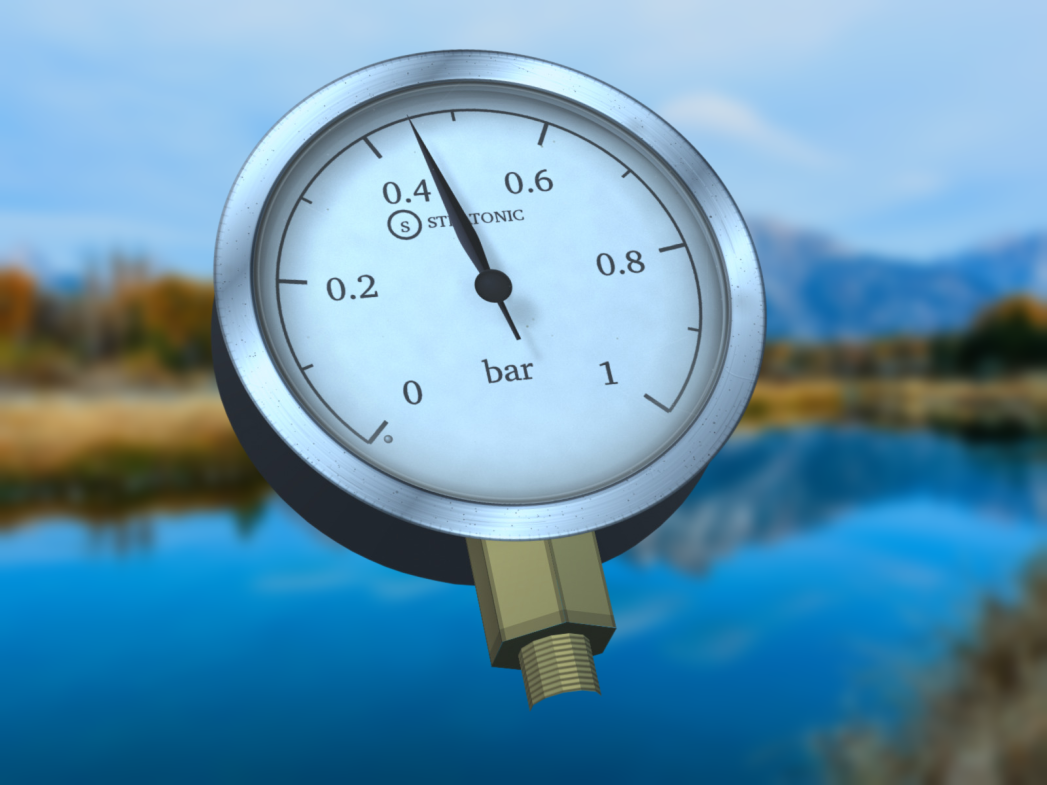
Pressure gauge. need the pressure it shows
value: 0.45 bar
